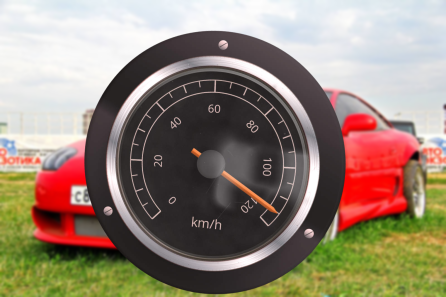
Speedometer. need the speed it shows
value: 115 km/h
